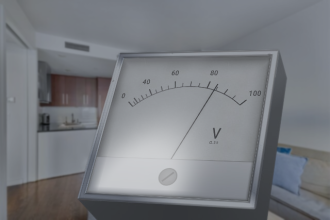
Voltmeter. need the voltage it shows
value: 85 V
